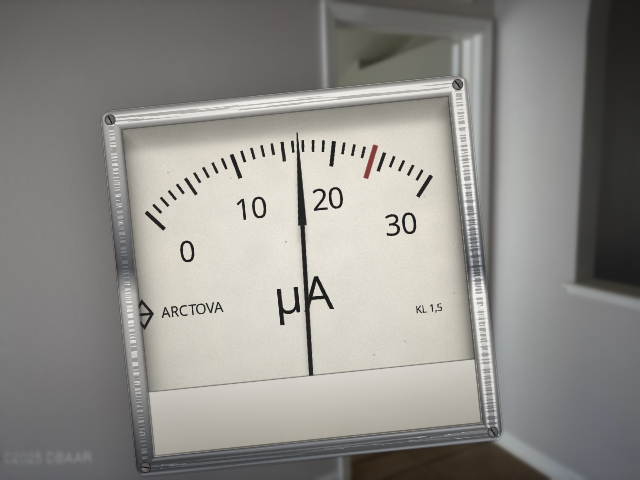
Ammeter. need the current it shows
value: 16.5 µA
